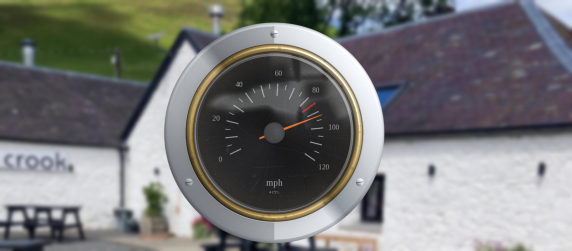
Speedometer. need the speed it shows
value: 92.5 mph
